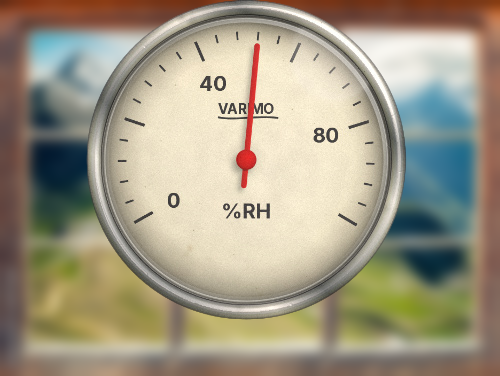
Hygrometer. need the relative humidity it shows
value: 52 %
